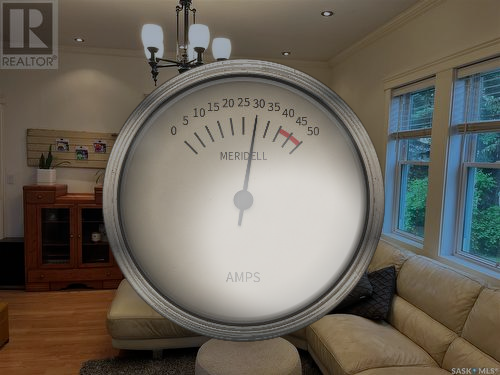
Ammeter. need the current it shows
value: 30 A
